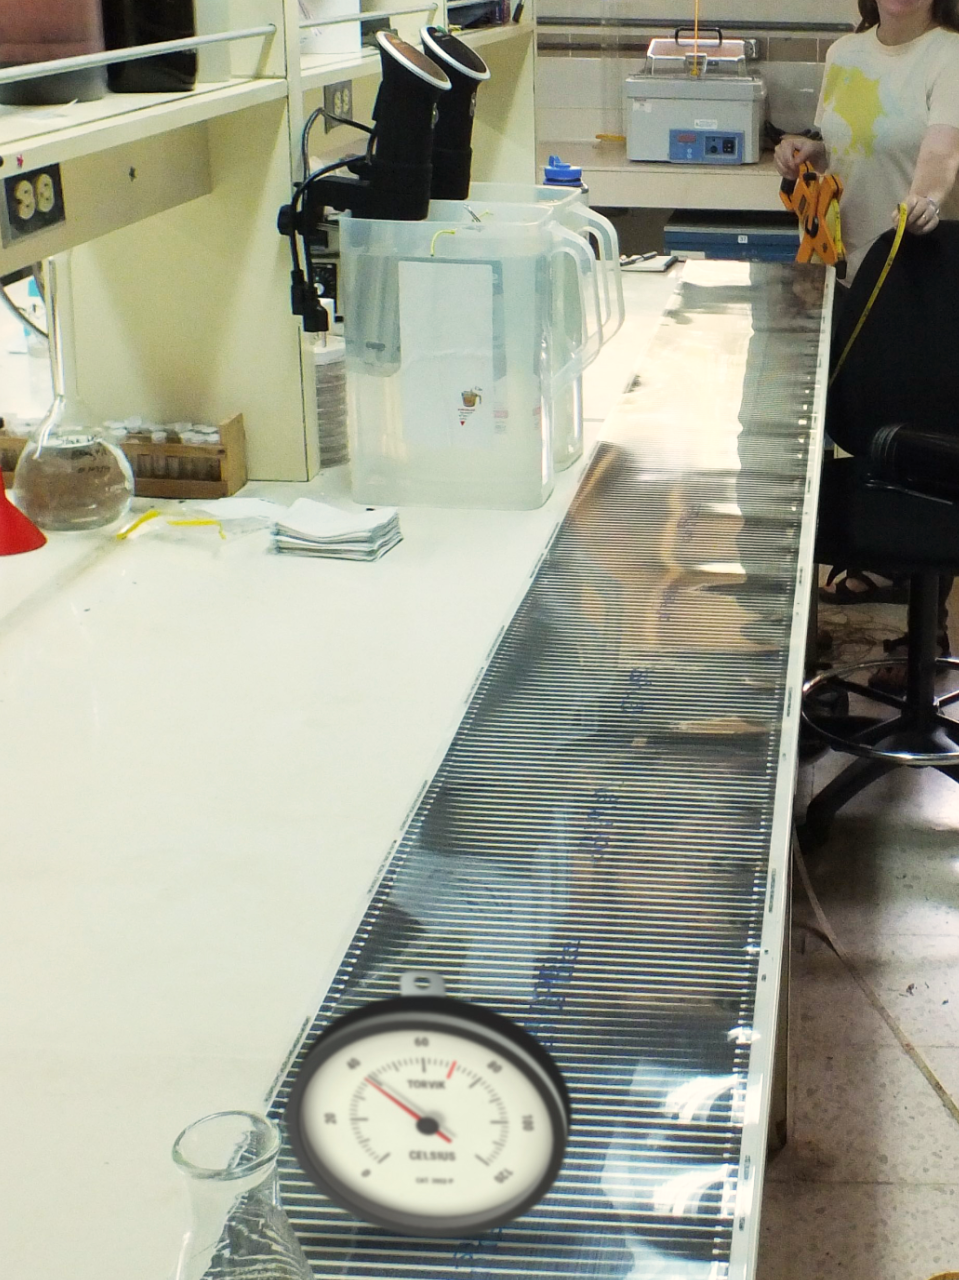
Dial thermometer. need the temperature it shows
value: 40 °C
